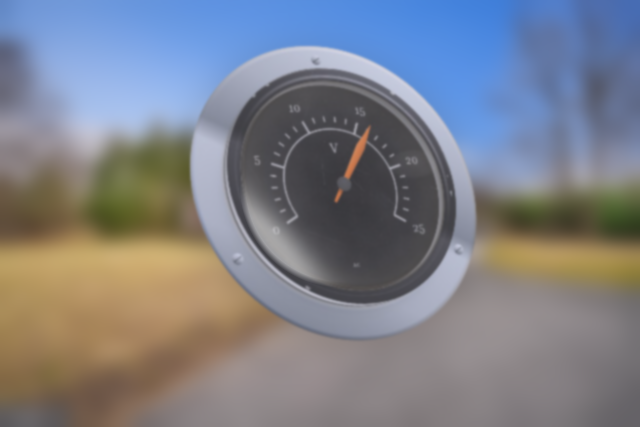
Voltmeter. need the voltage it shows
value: 16 V
